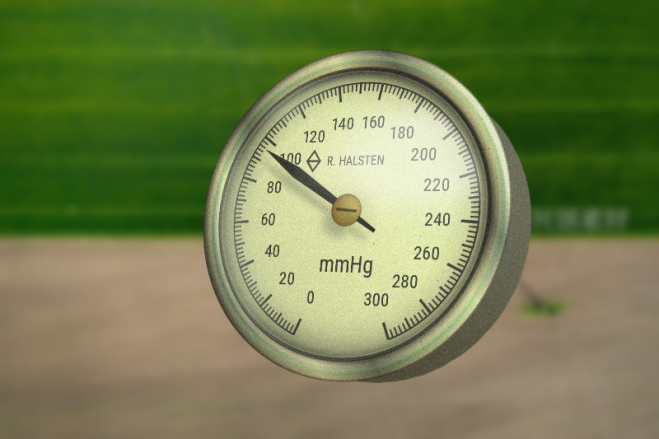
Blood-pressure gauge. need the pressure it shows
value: 96 mmHg
